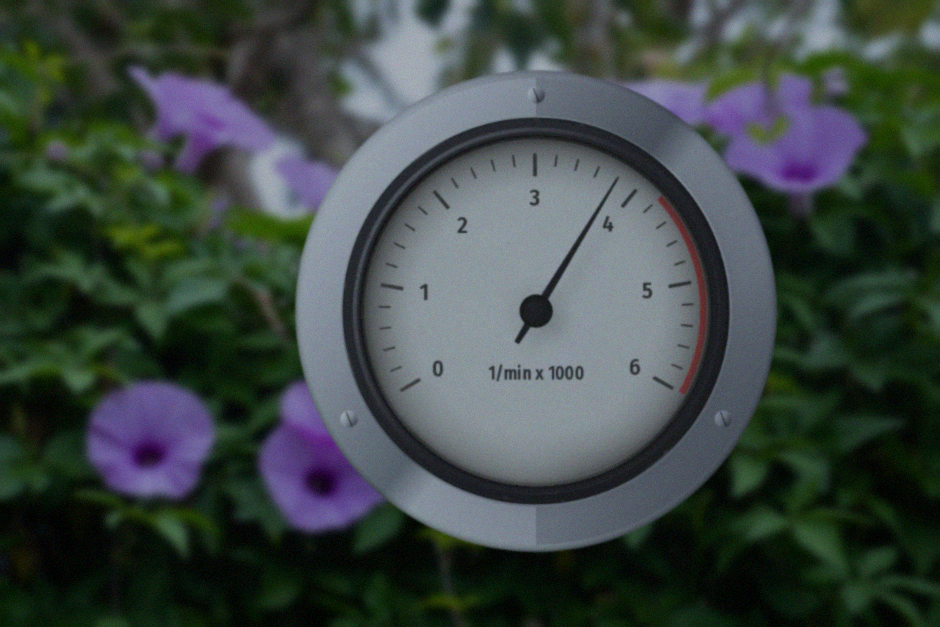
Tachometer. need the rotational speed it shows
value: 3800 rpm
